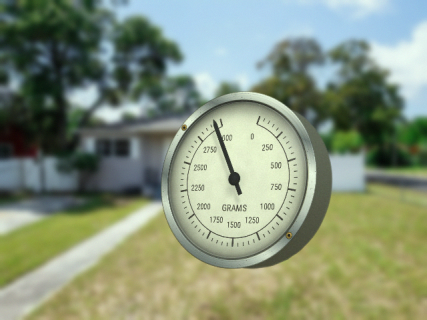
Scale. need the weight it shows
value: 2950 g
